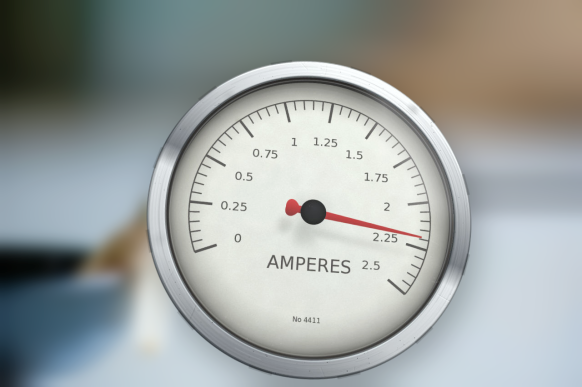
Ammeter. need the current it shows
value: 2.2 A
